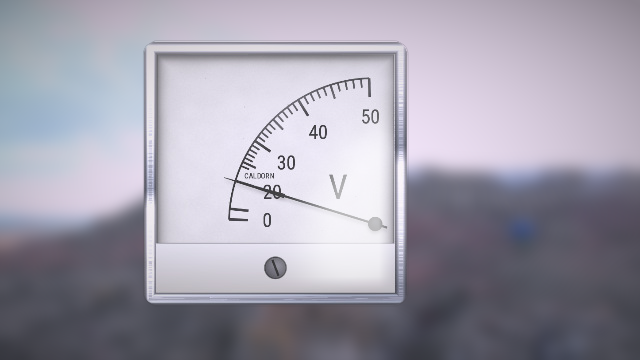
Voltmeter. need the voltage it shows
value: 20 V
